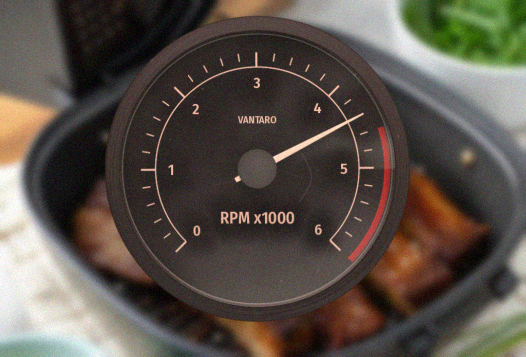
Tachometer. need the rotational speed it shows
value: 4400 rpm
